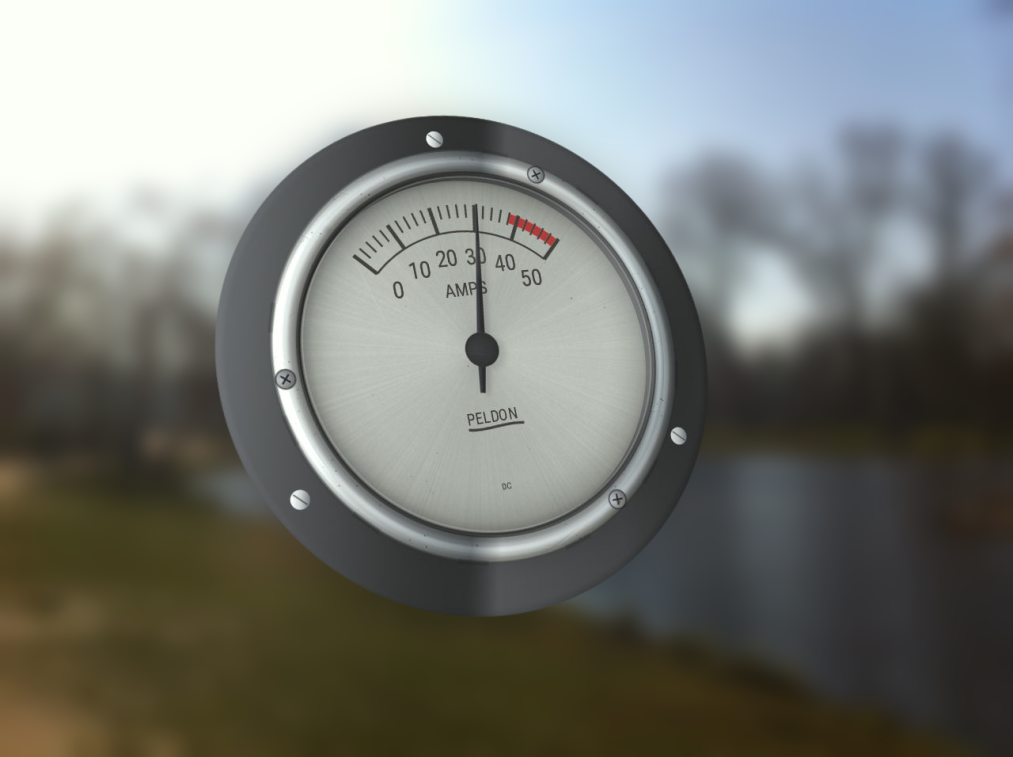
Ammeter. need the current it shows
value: 30 A
